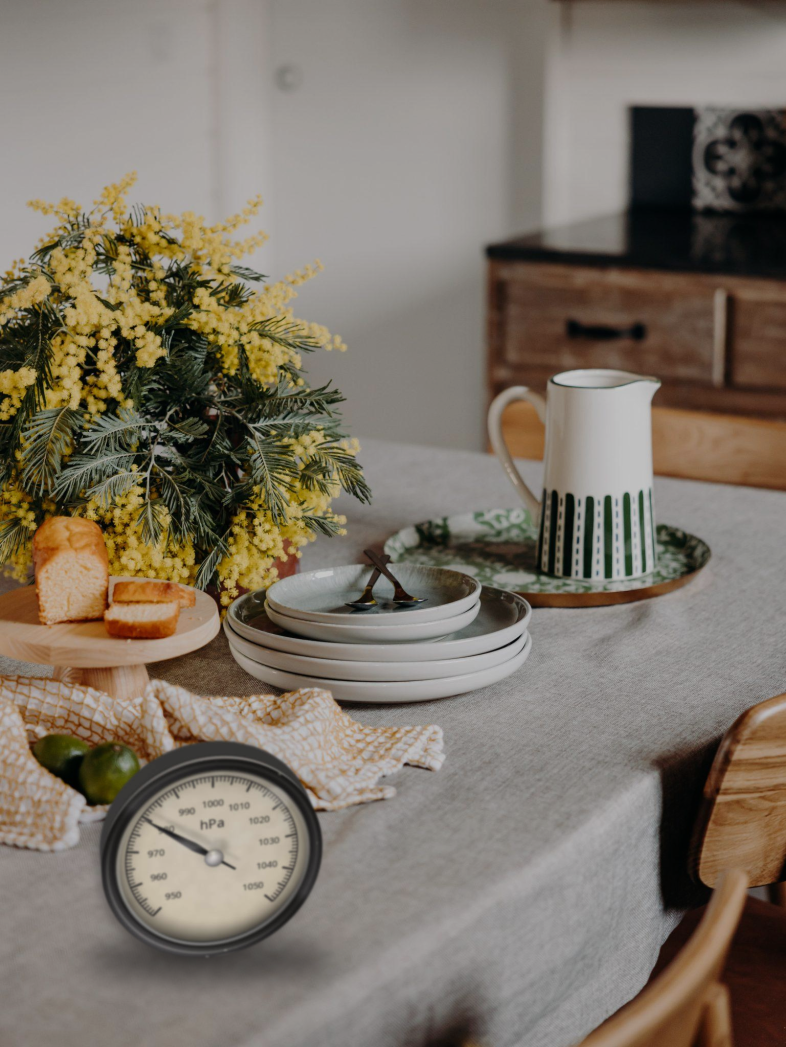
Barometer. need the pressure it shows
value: 980 hPa
